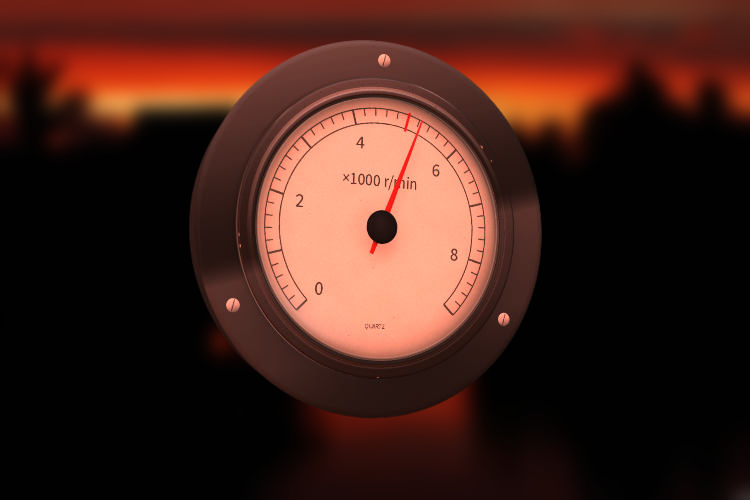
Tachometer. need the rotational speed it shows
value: 5200 rpm
